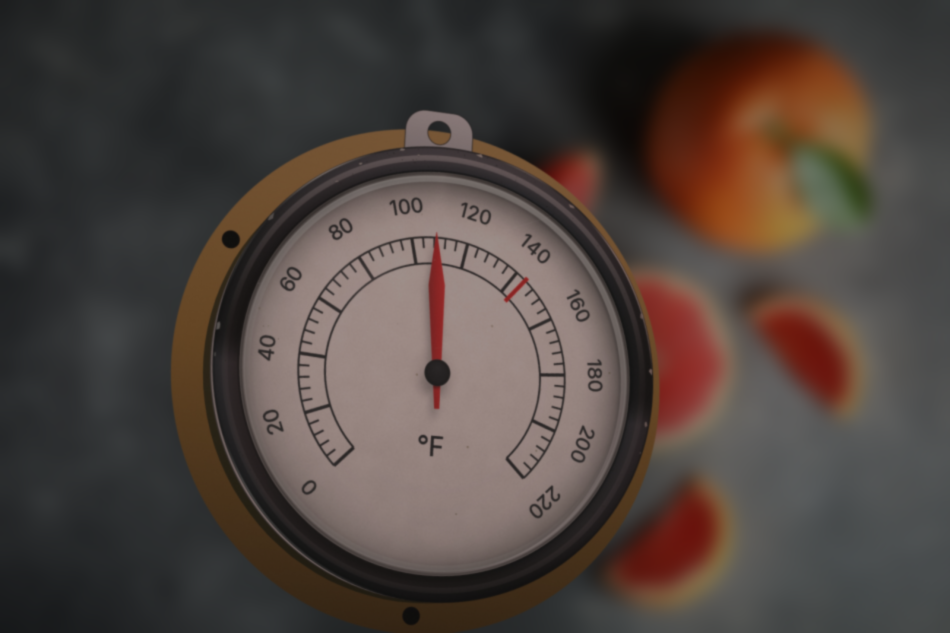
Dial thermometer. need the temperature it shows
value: 108 °F
